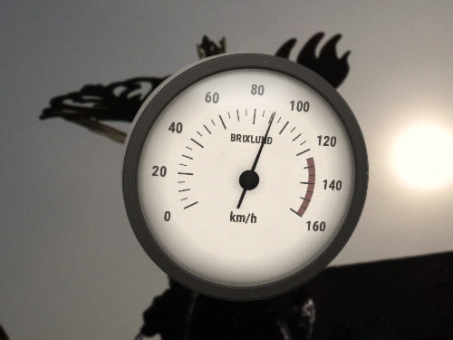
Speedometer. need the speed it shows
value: 90 km/h
